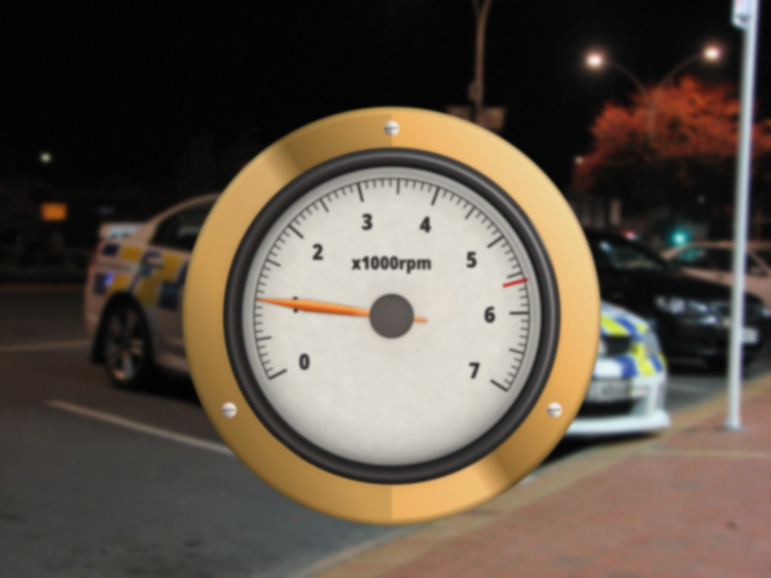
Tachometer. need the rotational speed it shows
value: 1000 rpm
